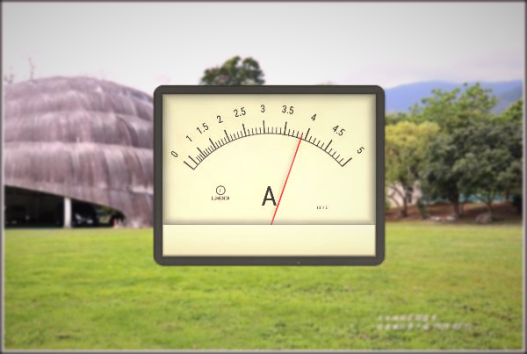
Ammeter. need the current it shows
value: 3.9 A
